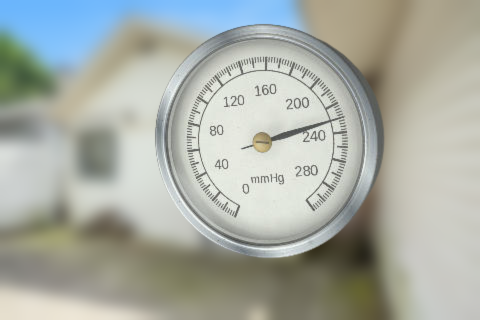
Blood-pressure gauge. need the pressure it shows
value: 230 mmHg
